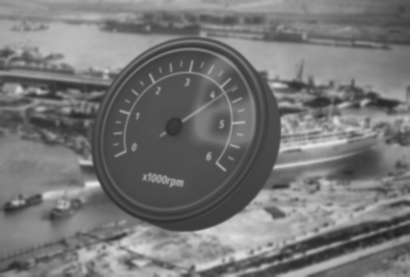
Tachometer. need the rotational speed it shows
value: 4250 rpm
